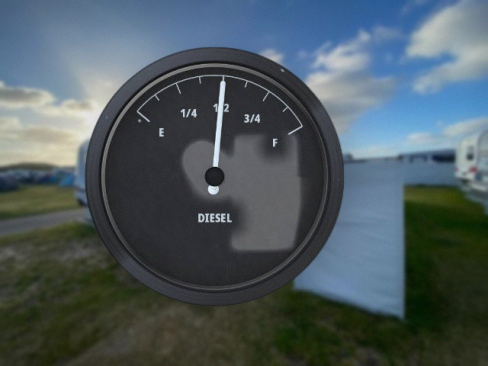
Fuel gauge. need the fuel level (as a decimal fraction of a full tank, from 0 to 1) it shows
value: 0.5
